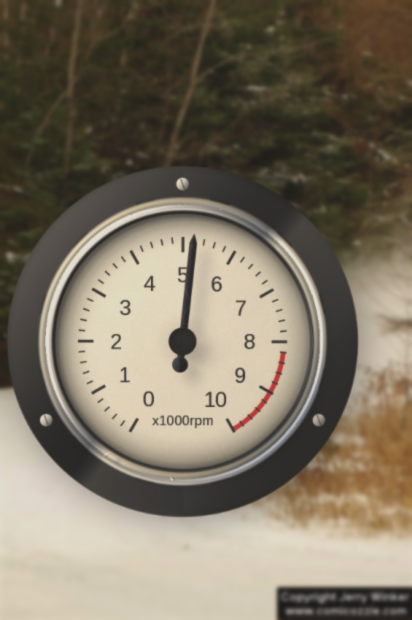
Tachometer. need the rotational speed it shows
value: 5200 rpm
